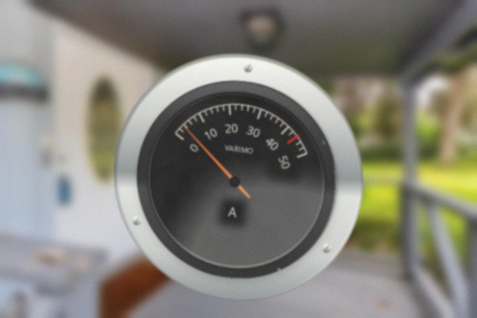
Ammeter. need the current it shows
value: 4 A
